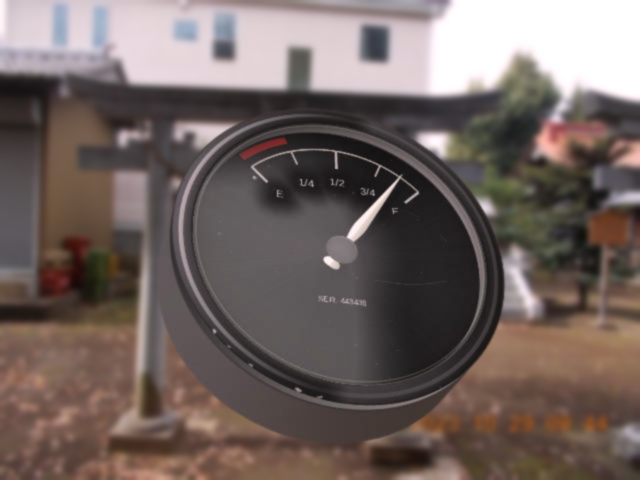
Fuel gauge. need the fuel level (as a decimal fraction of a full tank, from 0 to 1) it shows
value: 0.875
